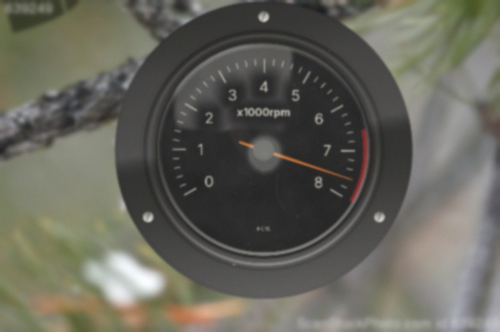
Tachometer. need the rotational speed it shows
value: 7600 rpm
